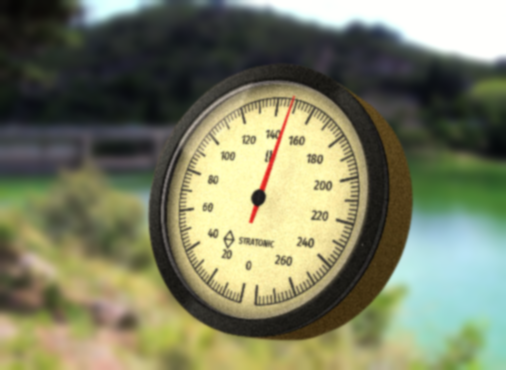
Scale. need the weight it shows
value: 150 lb
